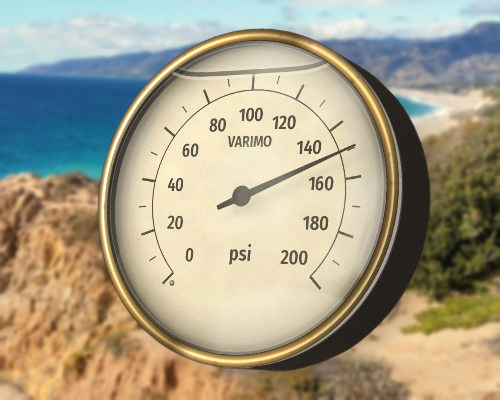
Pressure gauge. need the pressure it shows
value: 150 psi
